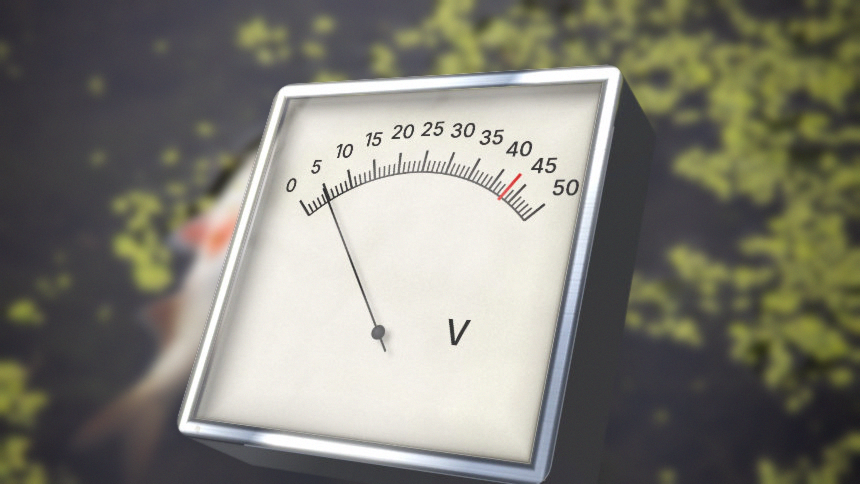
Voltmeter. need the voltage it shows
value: 5 V
